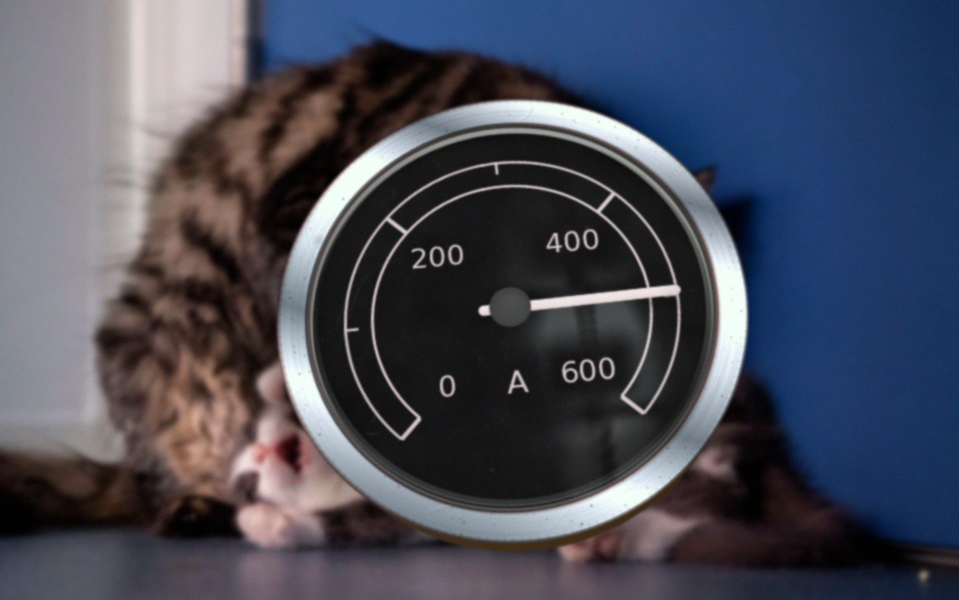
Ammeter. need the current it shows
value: 500 A
